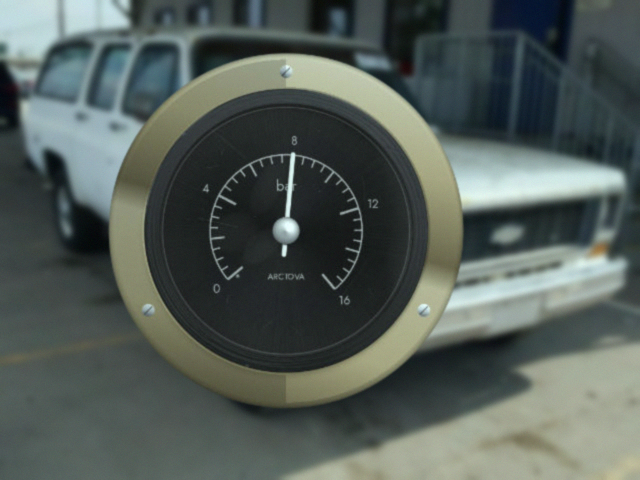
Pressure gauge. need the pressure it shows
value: 8 bar
